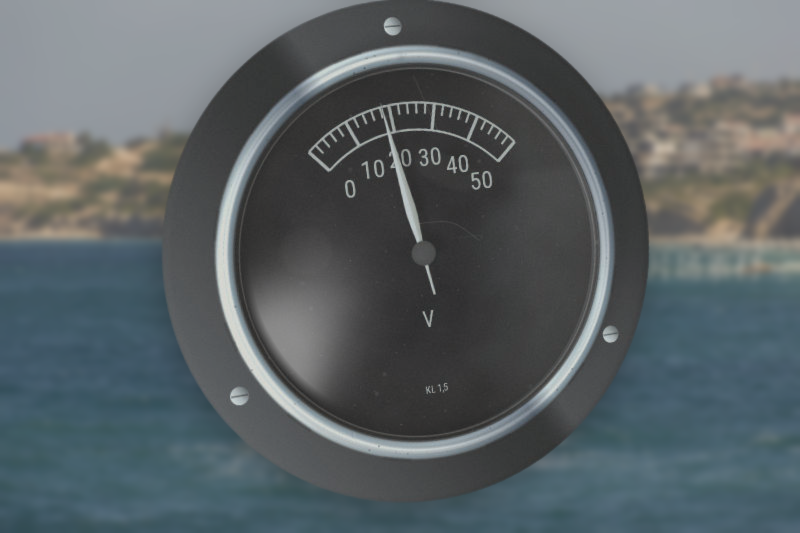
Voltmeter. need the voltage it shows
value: 18 V
